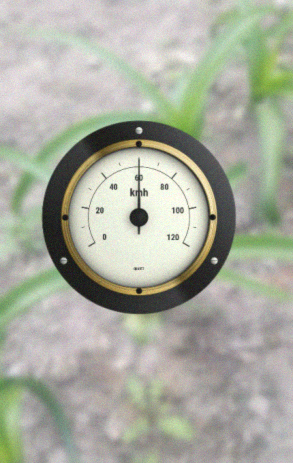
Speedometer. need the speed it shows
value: 60 km/h
